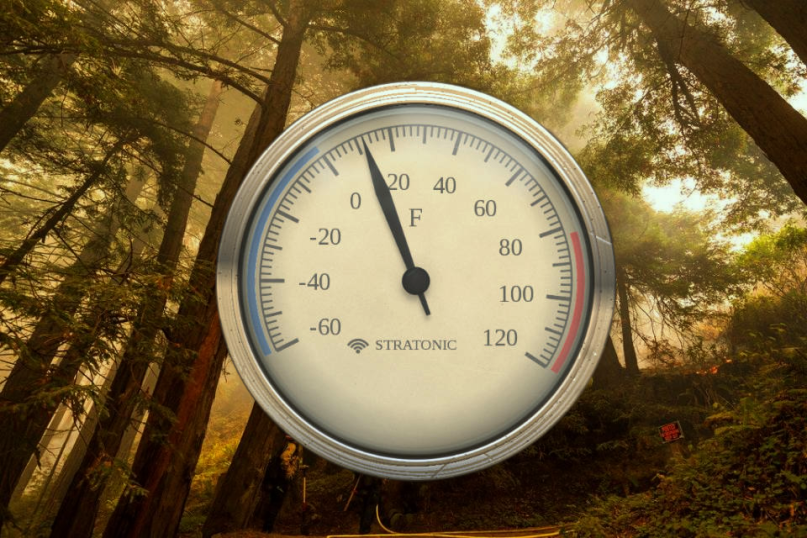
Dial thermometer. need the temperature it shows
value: 12 °F
